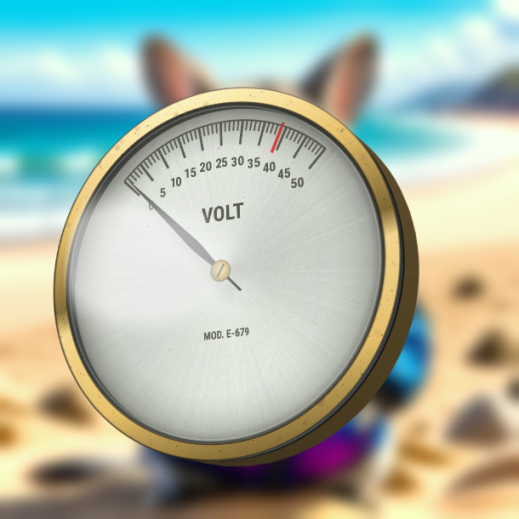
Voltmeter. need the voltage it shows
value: 1 V
